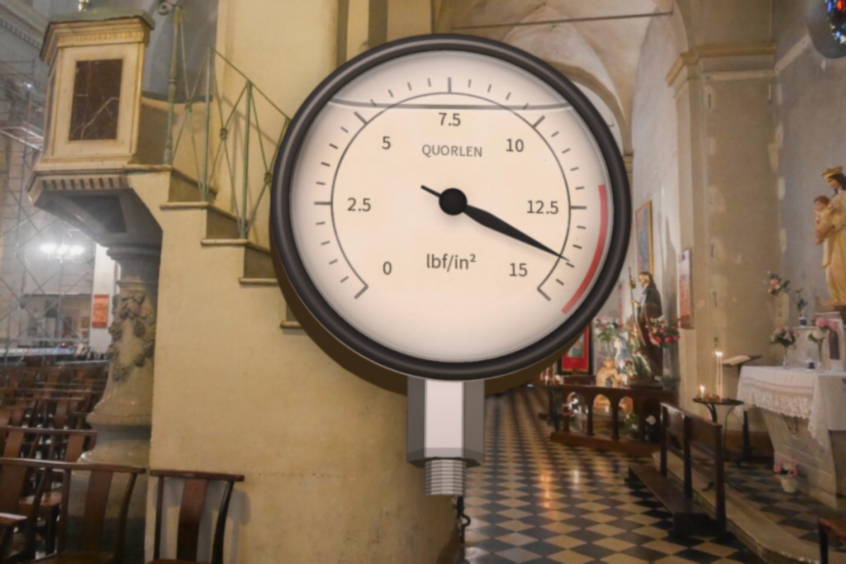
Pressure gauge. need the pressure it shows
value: 14 psi
